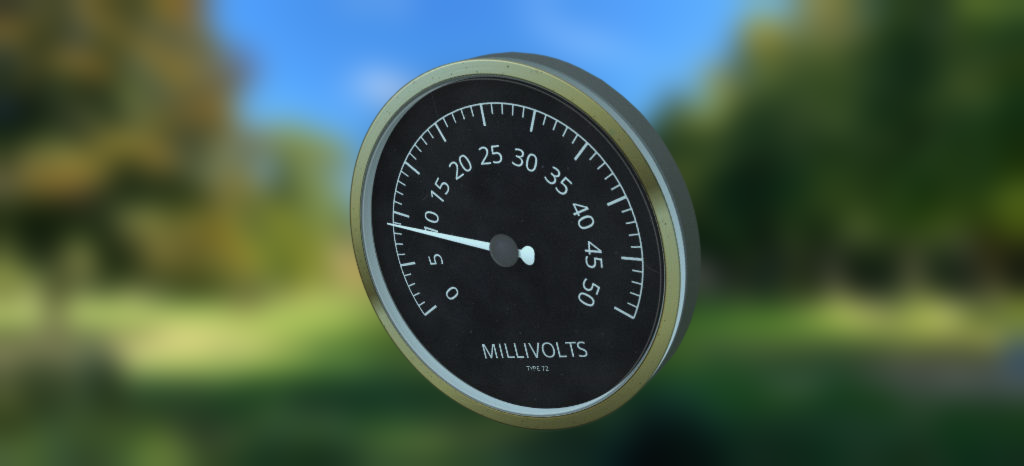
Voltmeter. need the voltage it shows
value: 9 mV
